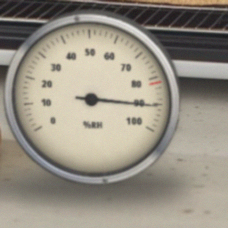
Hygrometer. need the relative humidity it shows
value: 90 %
